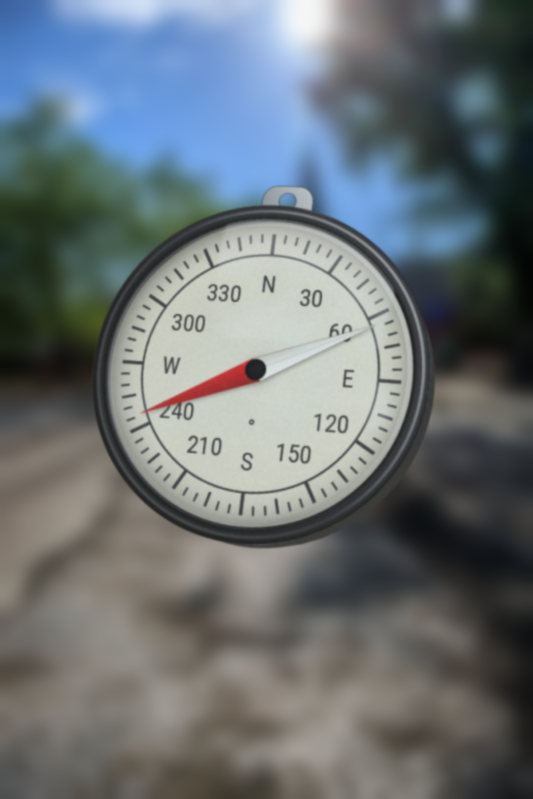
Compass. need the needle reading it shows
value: 245 °
